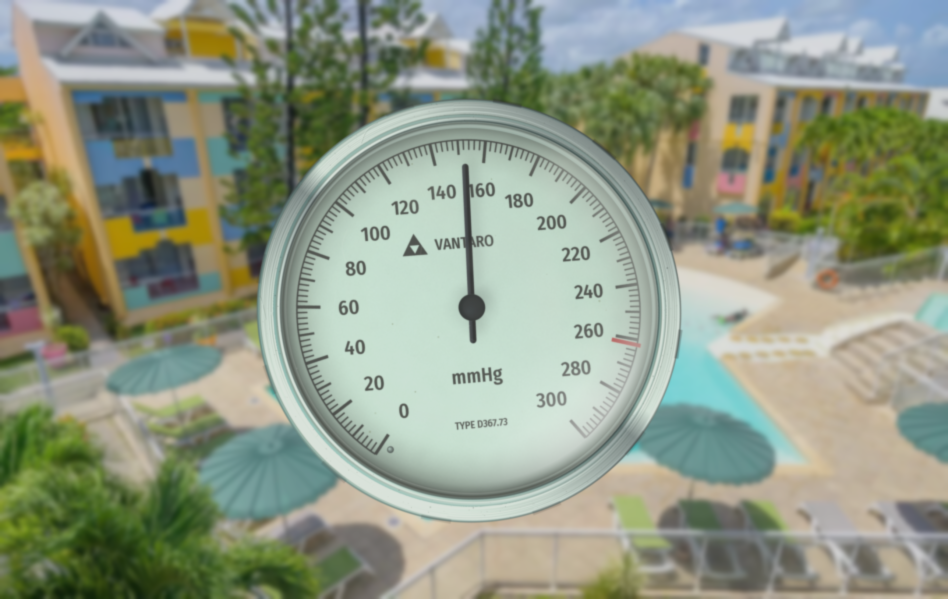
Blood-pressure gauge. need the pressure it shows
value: 152 mmHg
